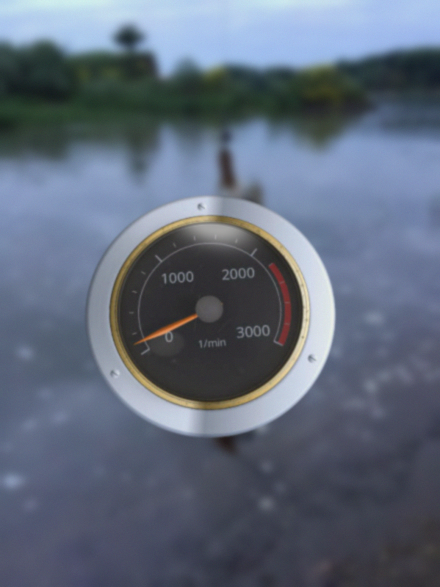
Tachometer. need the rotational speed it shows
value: 100 rpm
